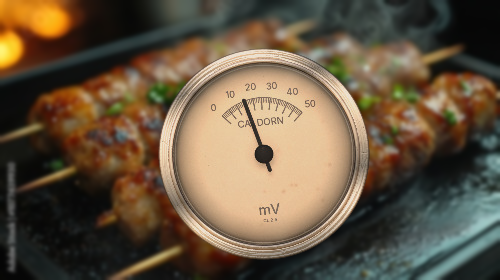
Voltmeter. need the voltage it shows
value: 15 mV
